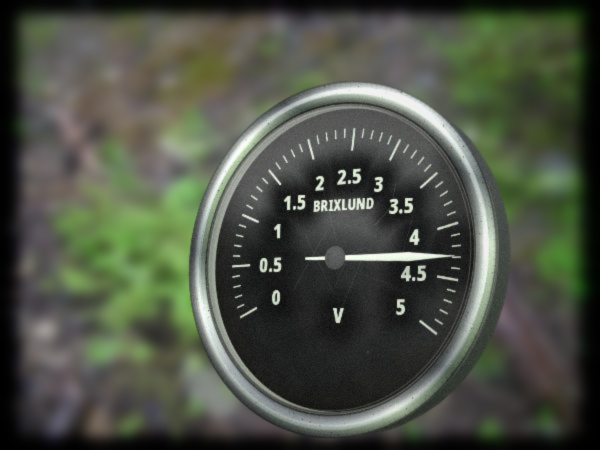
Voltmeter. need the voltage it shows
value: 4.3 V
